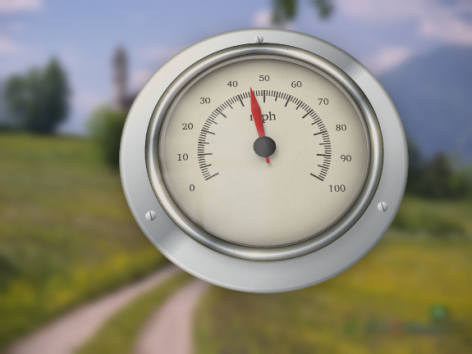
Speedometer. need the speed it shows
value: 45 mph
